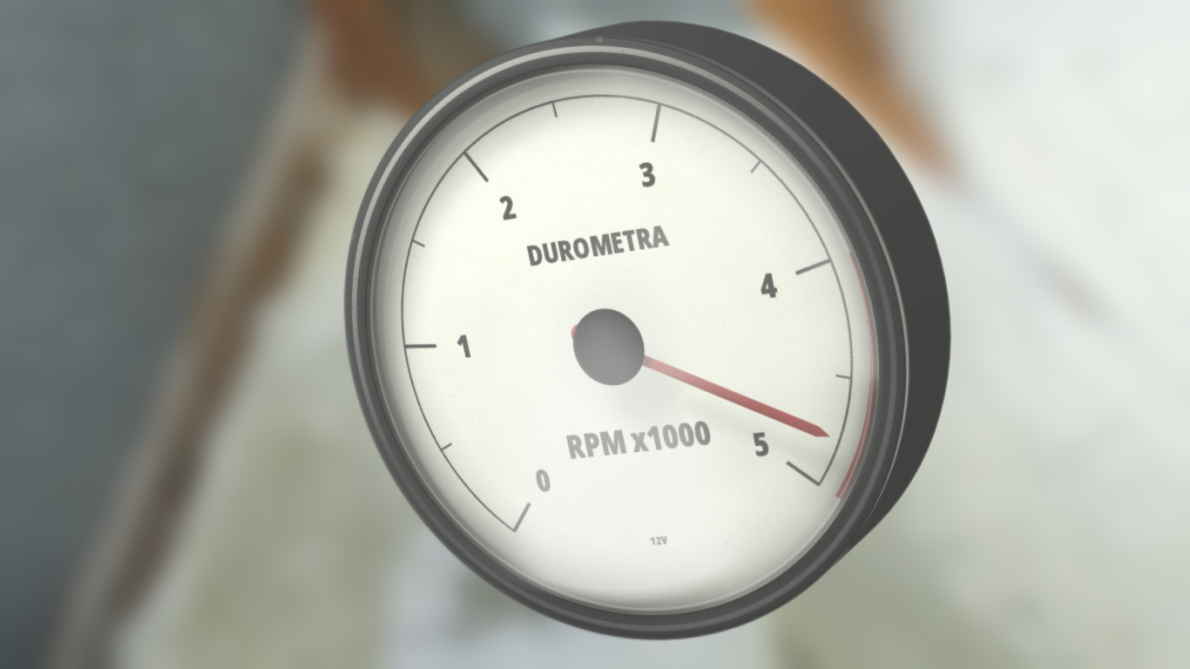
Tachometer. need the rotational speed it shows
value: 4750 rpm
